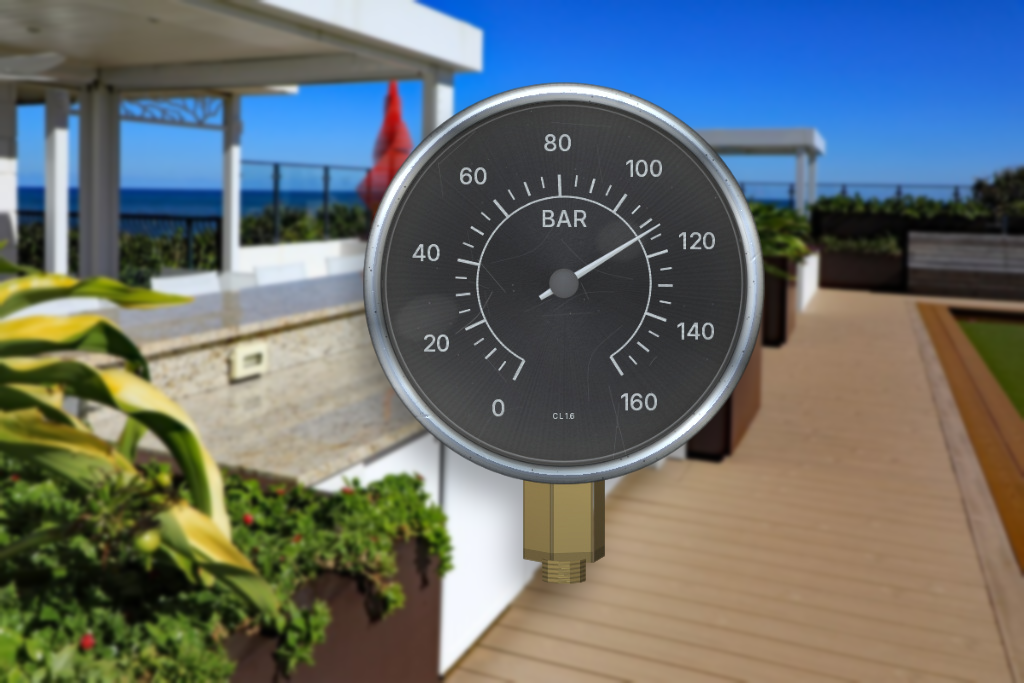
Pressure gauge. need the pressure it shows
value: 112.5 bar
